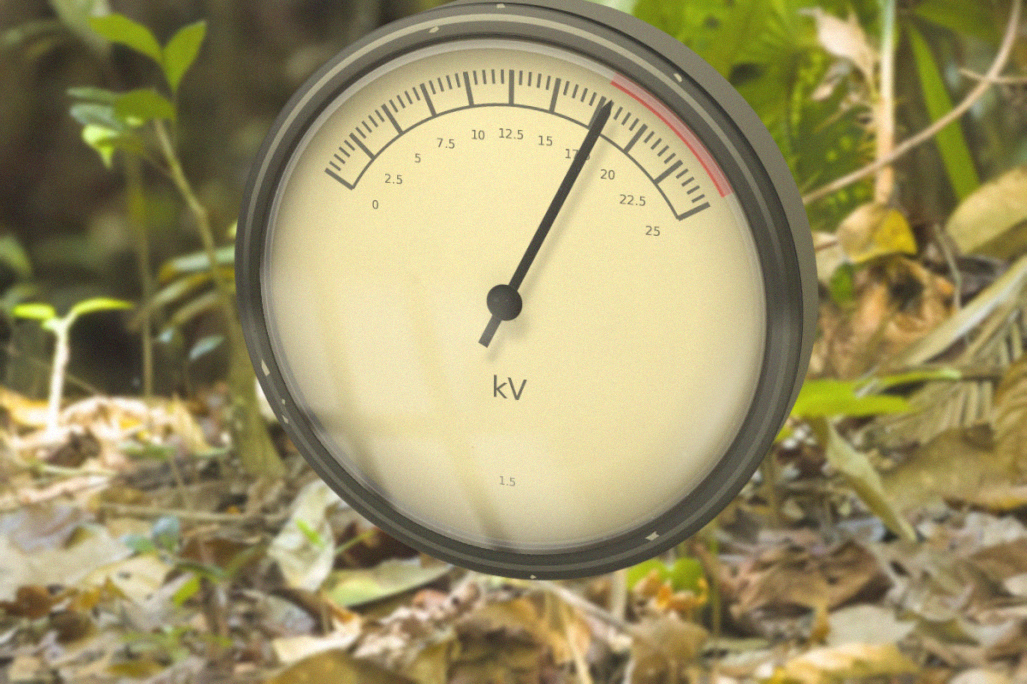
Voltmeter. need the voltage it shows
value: 18 kV
